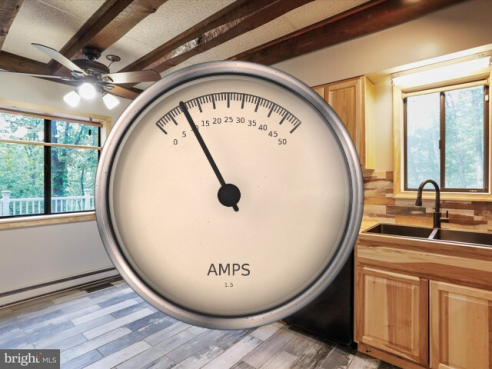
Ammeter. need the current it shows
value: 10 A
